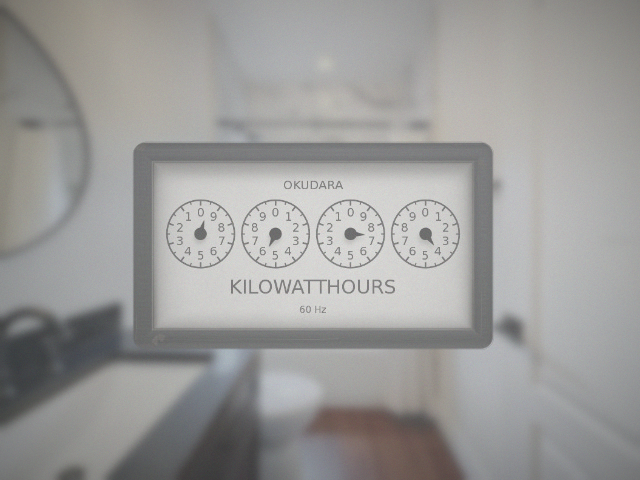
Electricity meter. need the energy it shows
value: 9574 kWh
